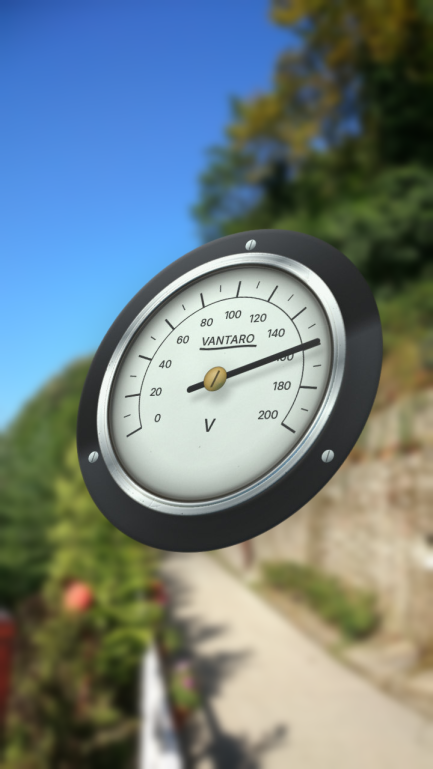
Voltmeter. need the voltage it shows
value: 160 V
